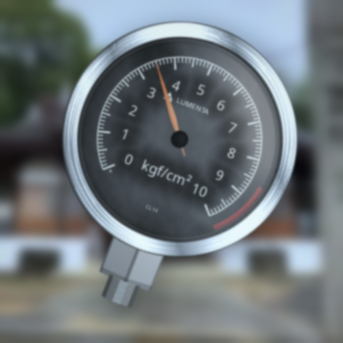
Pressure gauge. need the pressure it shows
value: 3.5 kg/cm²
